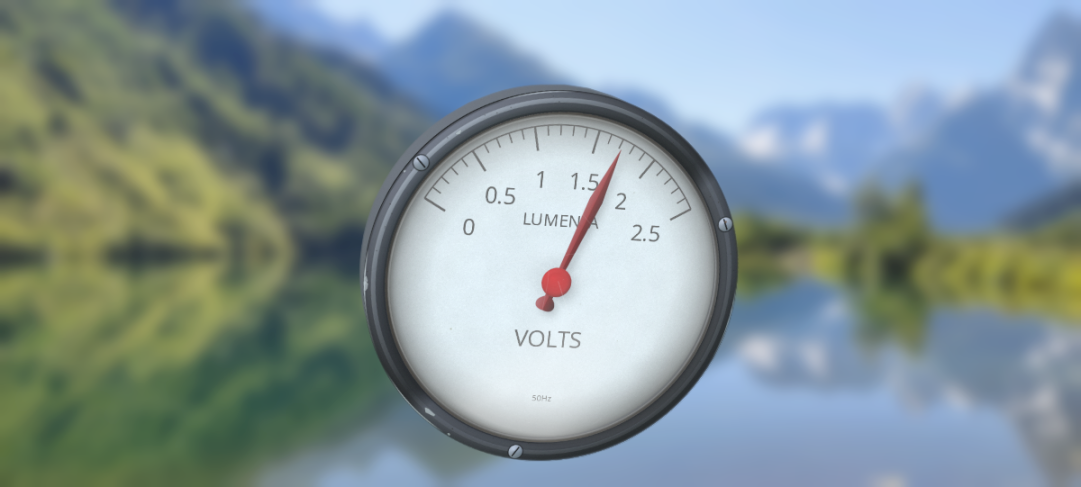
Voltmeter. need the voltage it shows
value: 1.7 V
